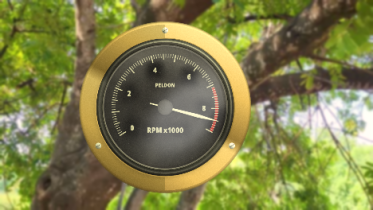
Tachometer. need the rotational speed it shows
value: 8500 rpm
